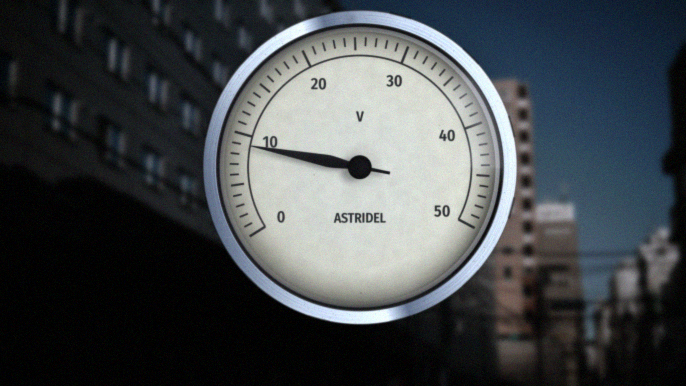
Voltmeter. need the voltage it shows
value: 9 V
